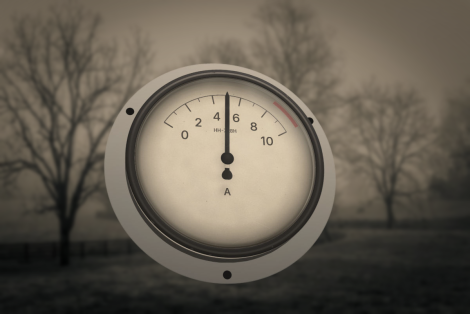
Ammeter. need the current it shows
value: 5 A
